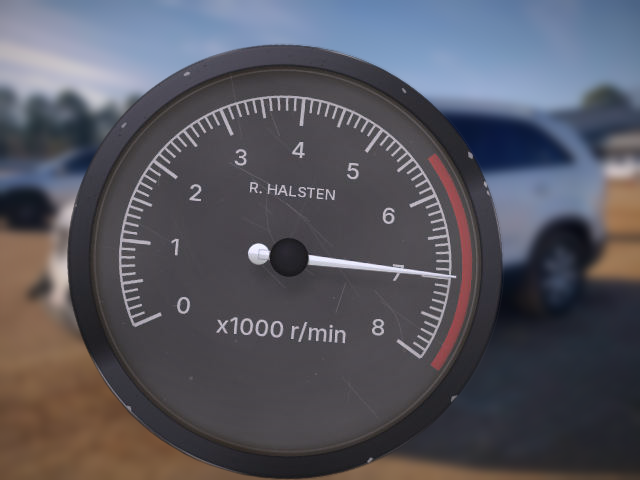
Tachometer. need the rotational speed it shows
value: 7000 rpm
